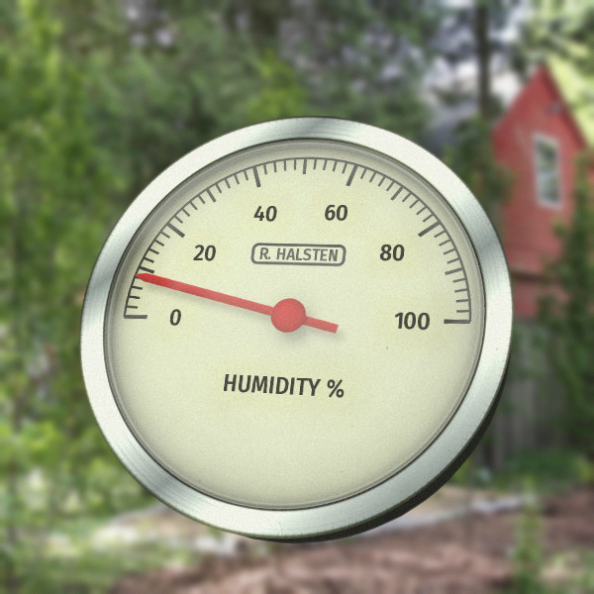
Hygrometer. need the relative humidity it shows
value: 8 %
